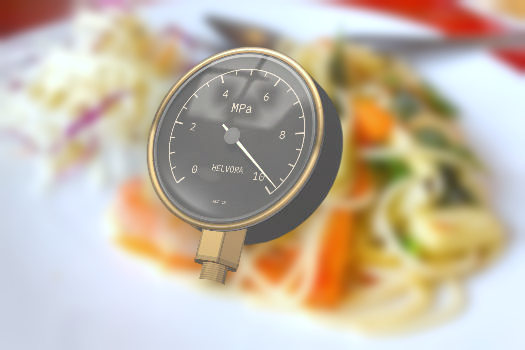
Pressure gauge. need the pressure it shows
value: 9.75 MPa
